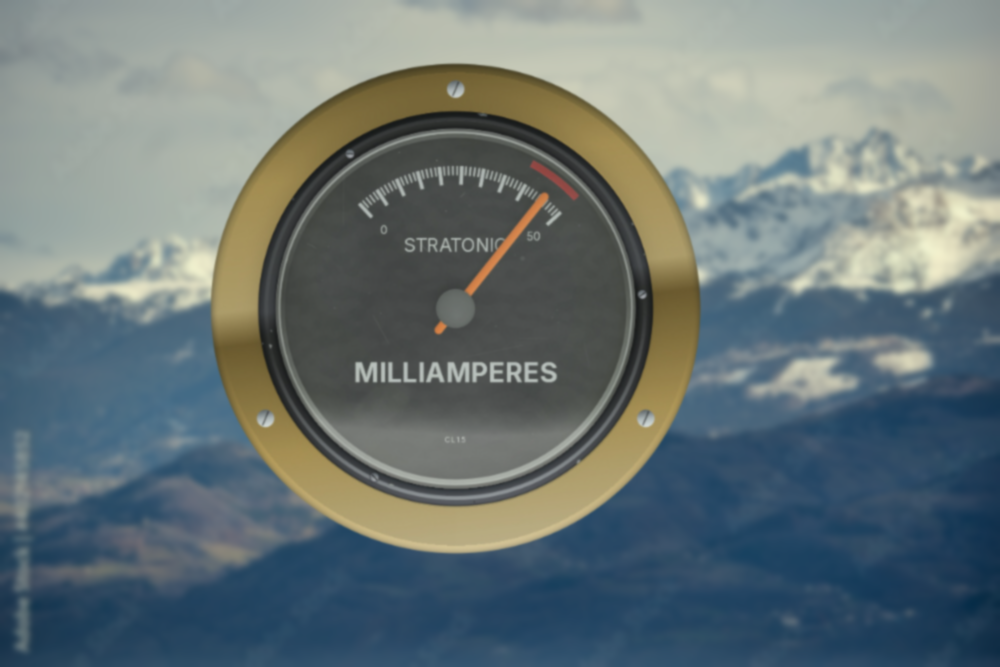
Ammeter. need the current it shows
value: 45 mA
